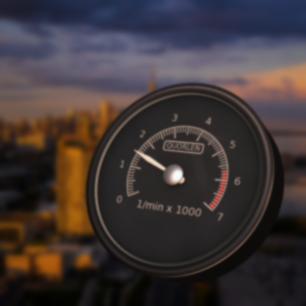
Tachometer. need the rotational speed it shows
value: 1500 rpm
